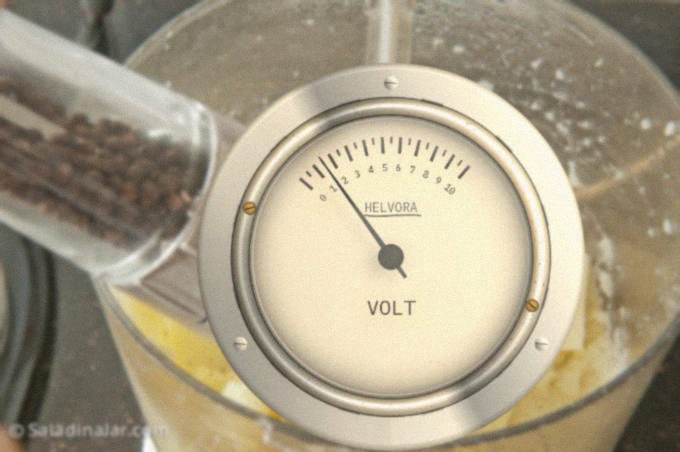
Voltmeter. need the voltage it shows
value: 1.5 V
